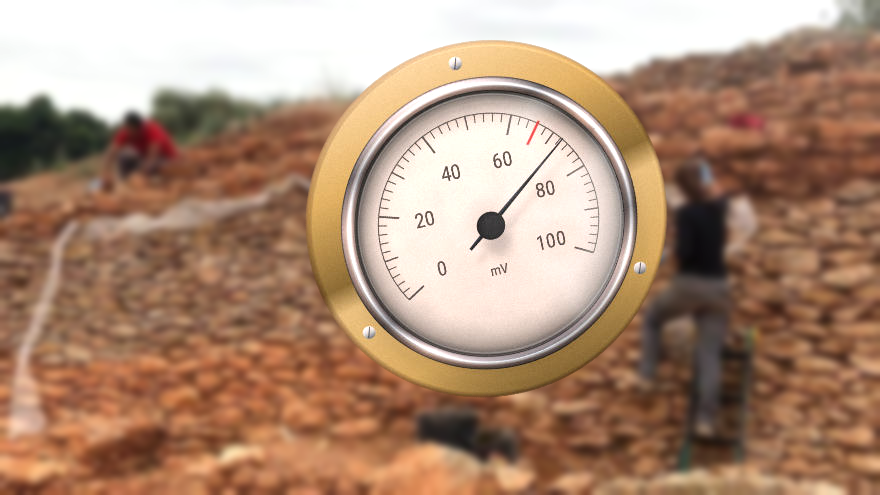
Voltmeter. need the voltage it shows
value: 72 mV
